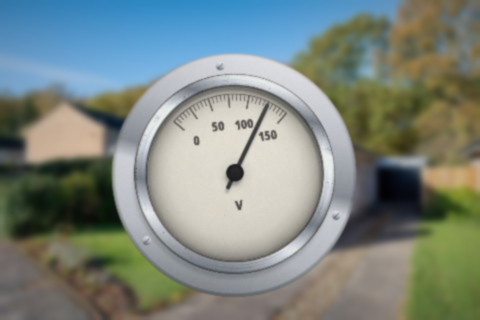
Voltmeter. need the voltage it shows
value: 125 V
